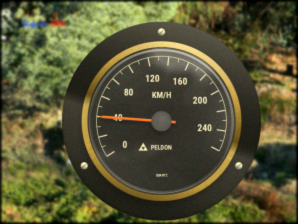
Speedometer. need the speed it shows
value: 40 km/h
